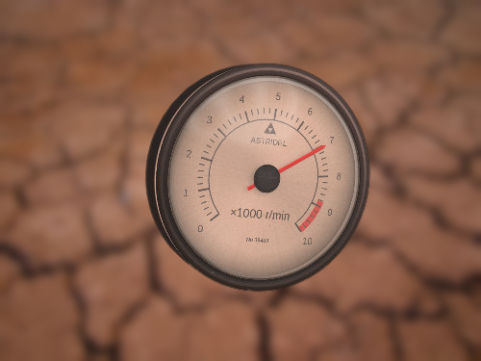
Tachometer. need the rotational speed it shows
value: 7000 rpm
